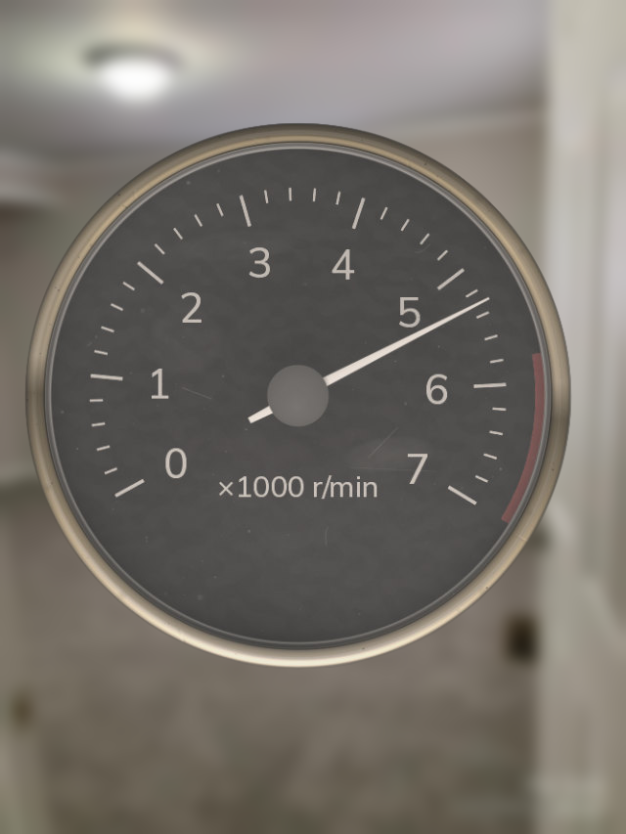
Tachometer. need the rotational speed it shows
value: 5300 rpm
